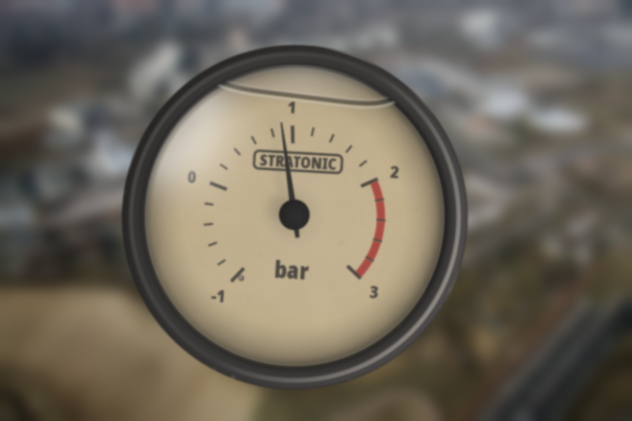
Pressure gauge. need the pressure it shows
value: 0.9 bar
